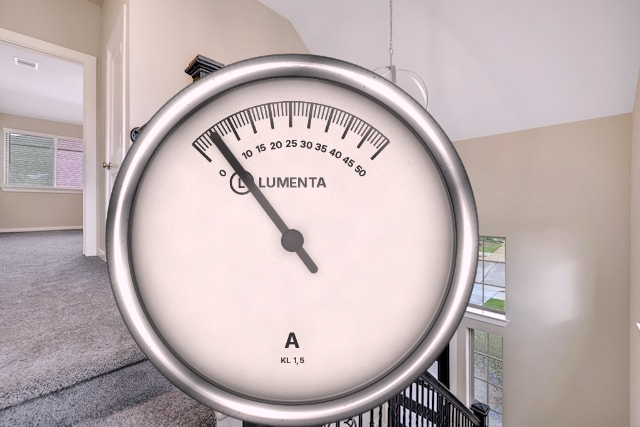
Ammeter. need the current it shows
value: 5 A
